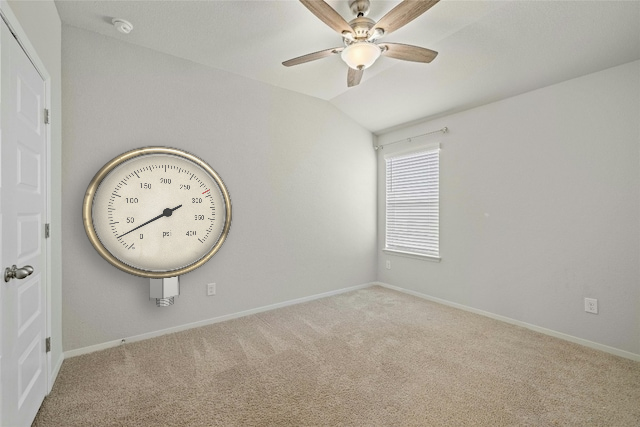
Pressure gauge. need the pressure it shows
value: 25 psi
